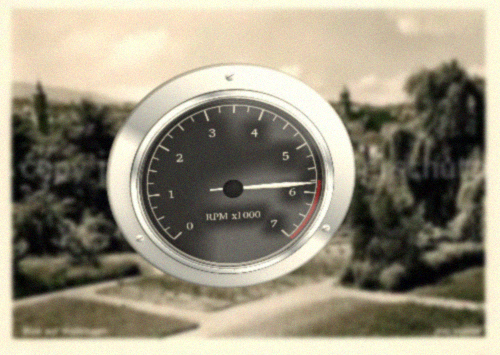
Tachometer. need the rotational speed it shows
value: 5750 rpm
